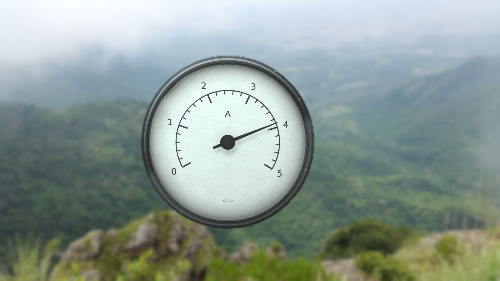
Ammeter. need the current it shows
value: 3.9 A
